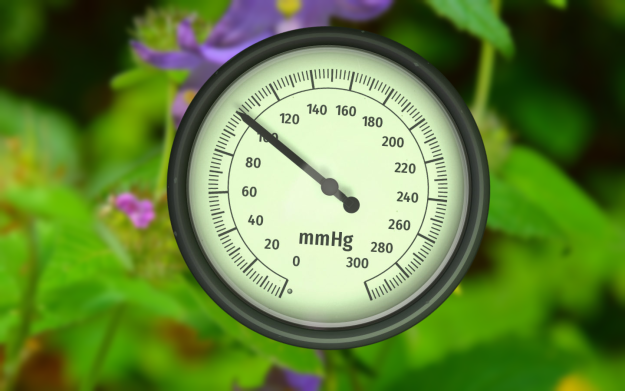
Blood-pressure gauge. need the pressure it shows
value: 100 mmHg
